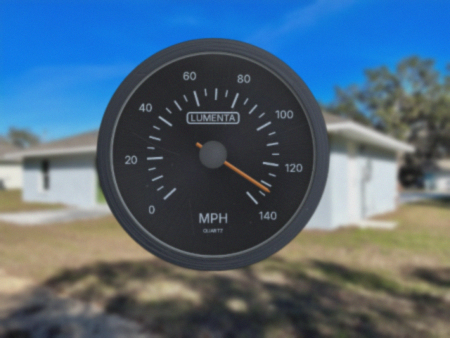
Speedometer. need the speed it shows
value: 132.5 mph
